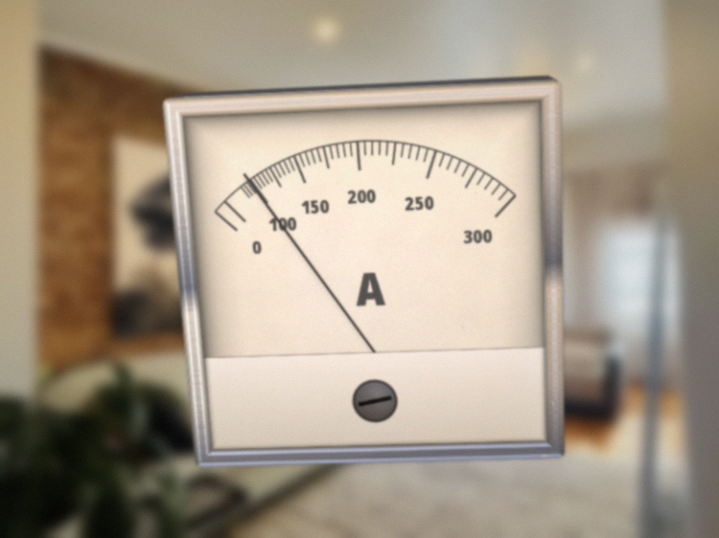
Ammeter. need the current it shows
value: 100 A
